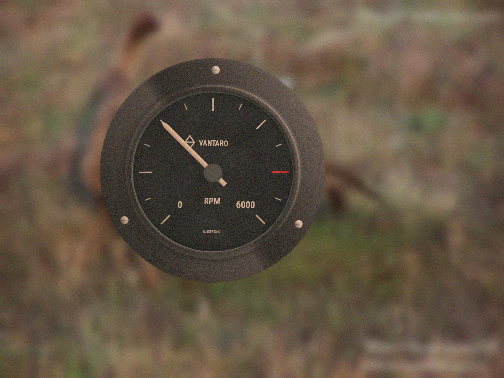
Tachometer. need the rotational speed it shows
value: 2000 rpm
